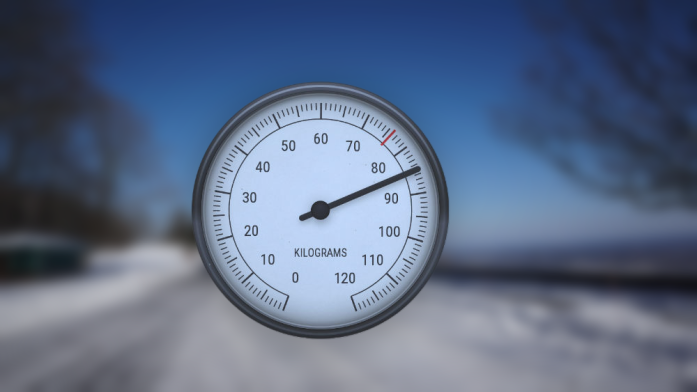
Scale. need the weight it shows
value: 85 kg
